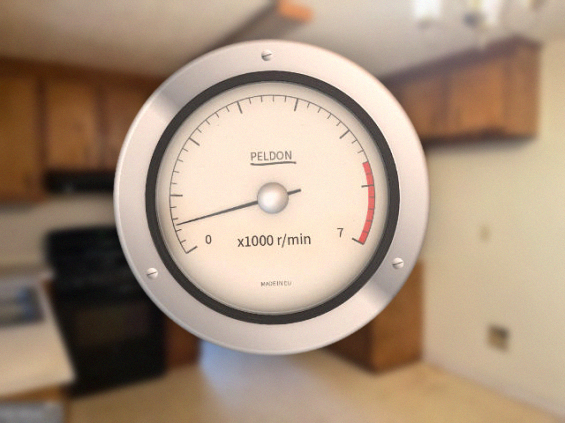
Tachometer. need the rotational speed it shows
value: 500 rpm
